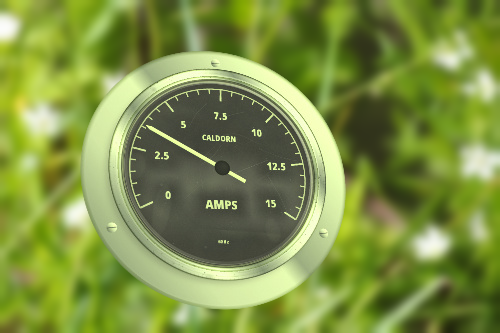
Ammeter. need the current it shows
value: 3.5 A
